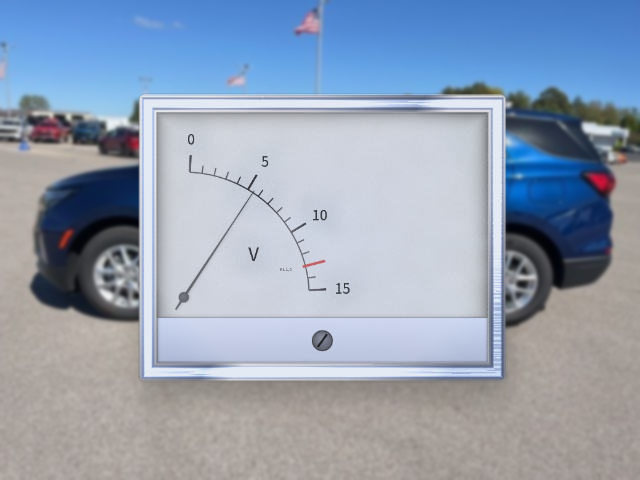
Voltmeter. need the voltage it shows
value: 5.5 V
